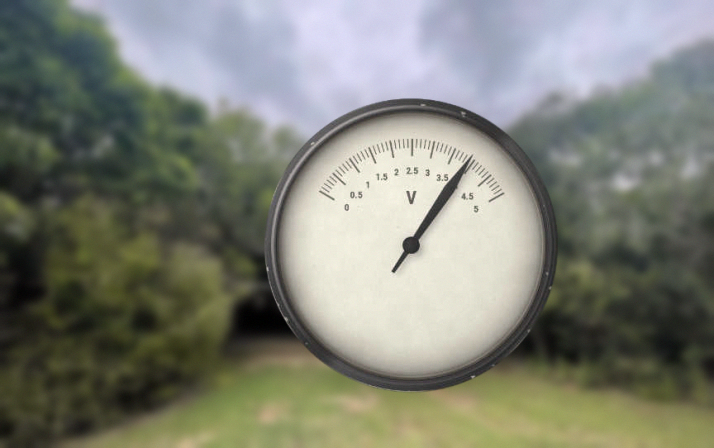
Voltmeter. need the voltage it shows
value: 3.9 V
